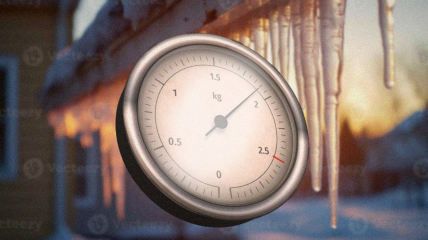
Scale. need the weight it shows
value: 1.9 kg
